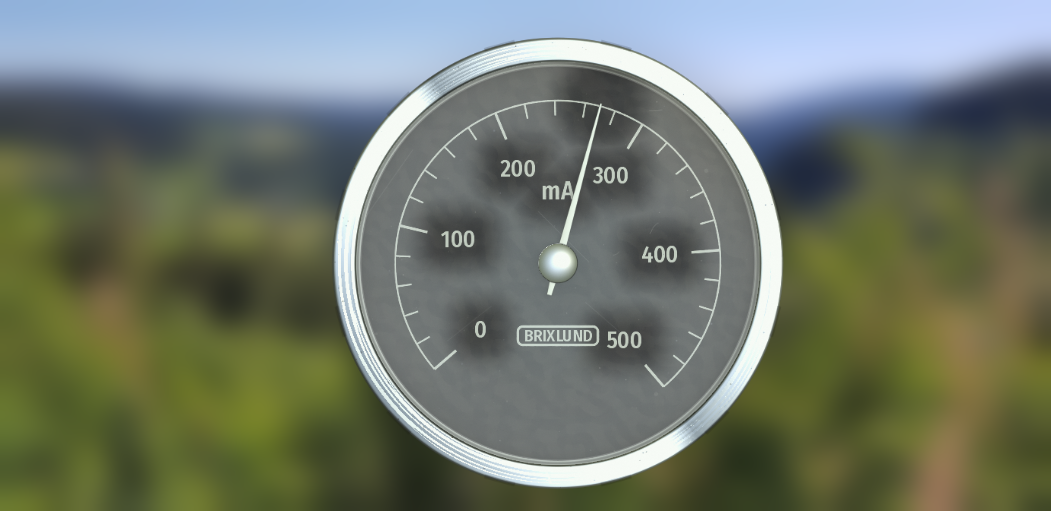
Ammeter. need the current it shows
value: 270 mA
